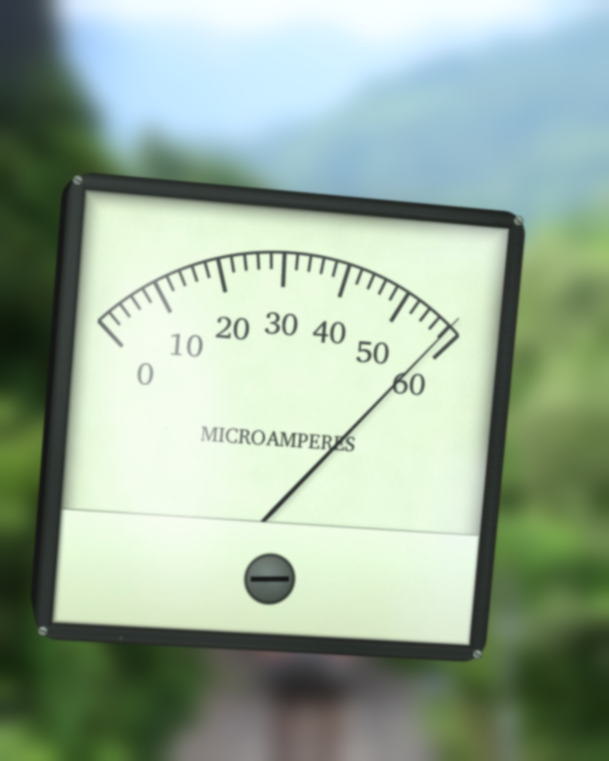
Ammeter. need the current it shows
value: 58 µA
